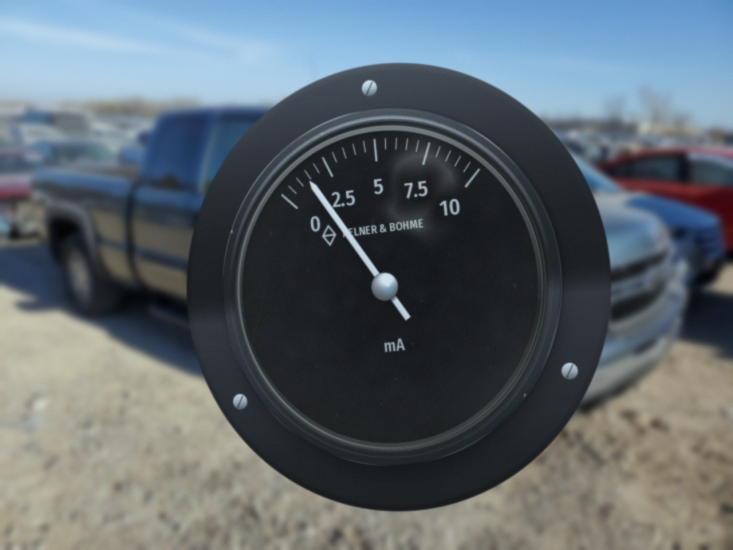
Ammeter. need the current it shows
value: 1.5 mA
